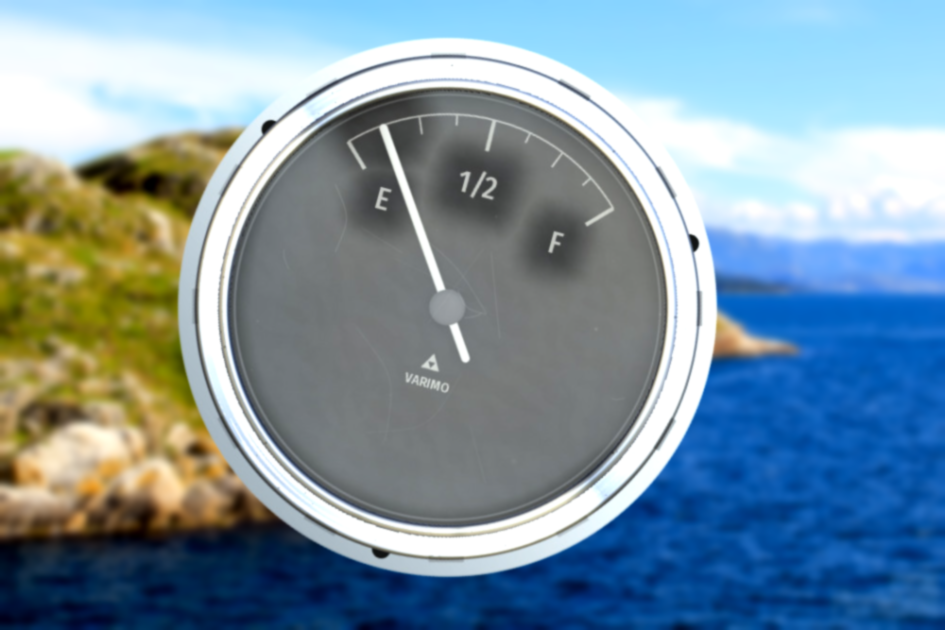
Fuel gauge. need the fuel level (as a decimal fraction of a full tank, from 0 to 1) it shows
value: 0.125
